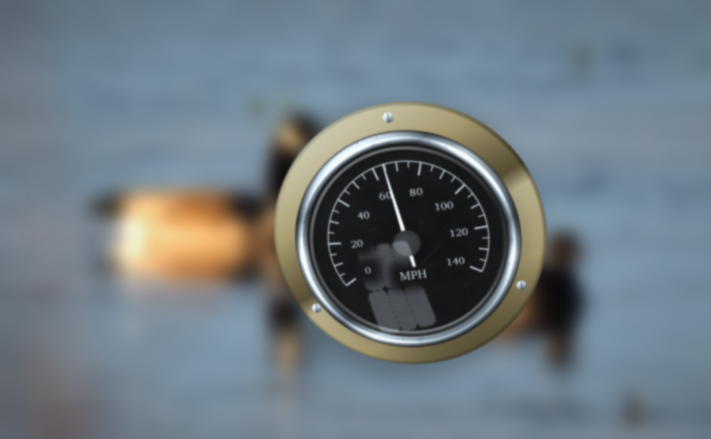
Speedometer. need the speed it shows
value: 65 mph
